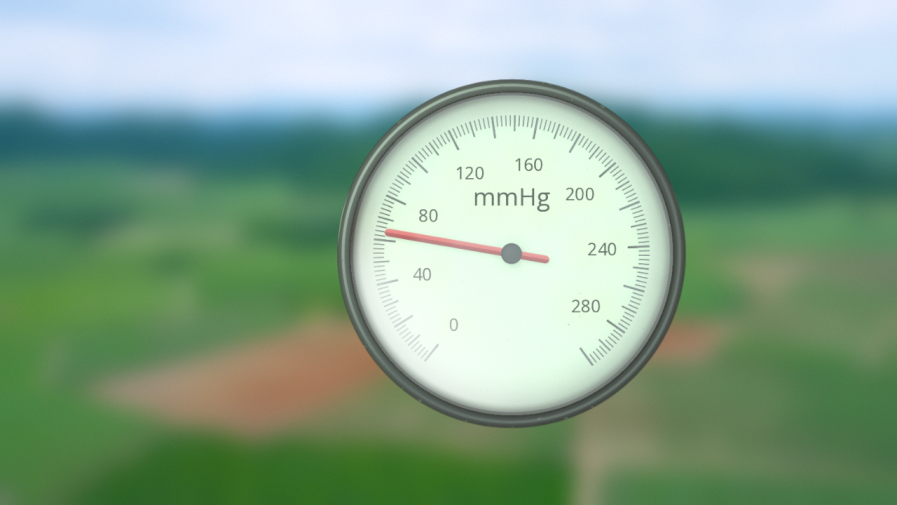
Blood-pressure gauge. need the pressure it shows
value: 64 mmHg
